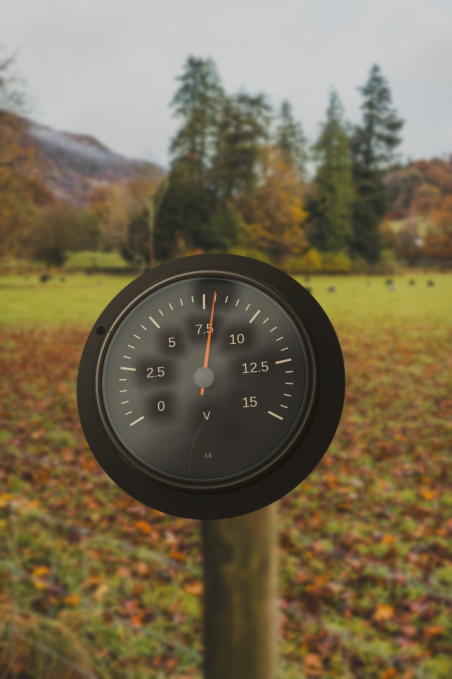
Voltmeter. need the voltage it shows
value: 8 V
